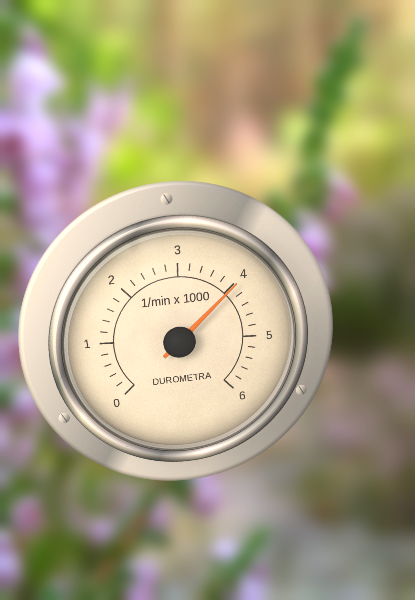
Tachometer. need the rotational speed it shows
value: 4000 rpm
